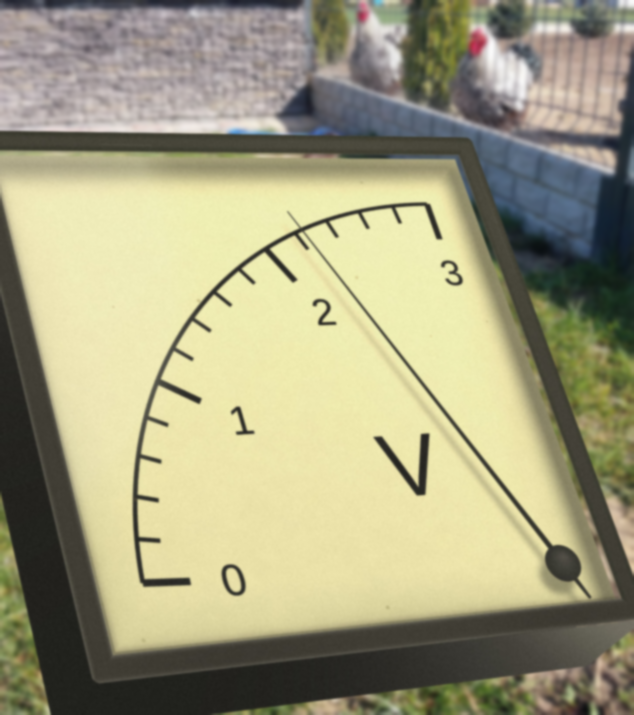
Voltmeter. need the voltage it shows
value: 2.2 V
